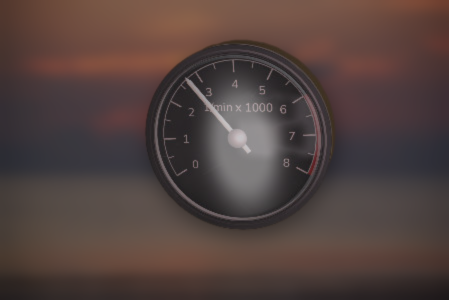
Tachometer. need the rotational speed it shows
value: 2750 rpm
